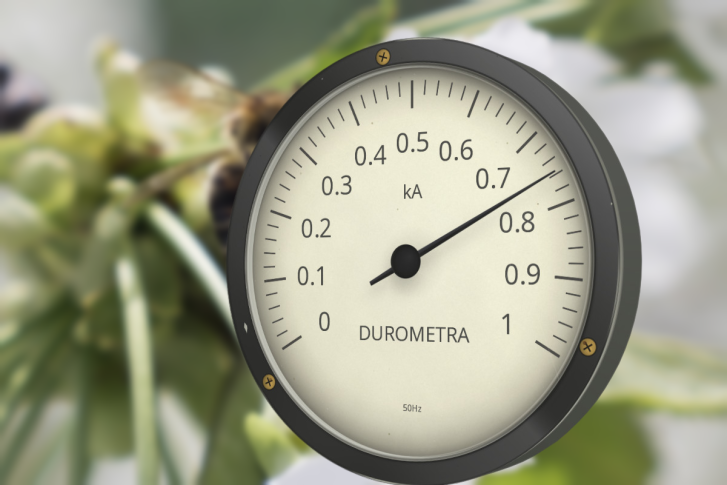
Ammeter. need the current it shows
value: 0.76 kA
